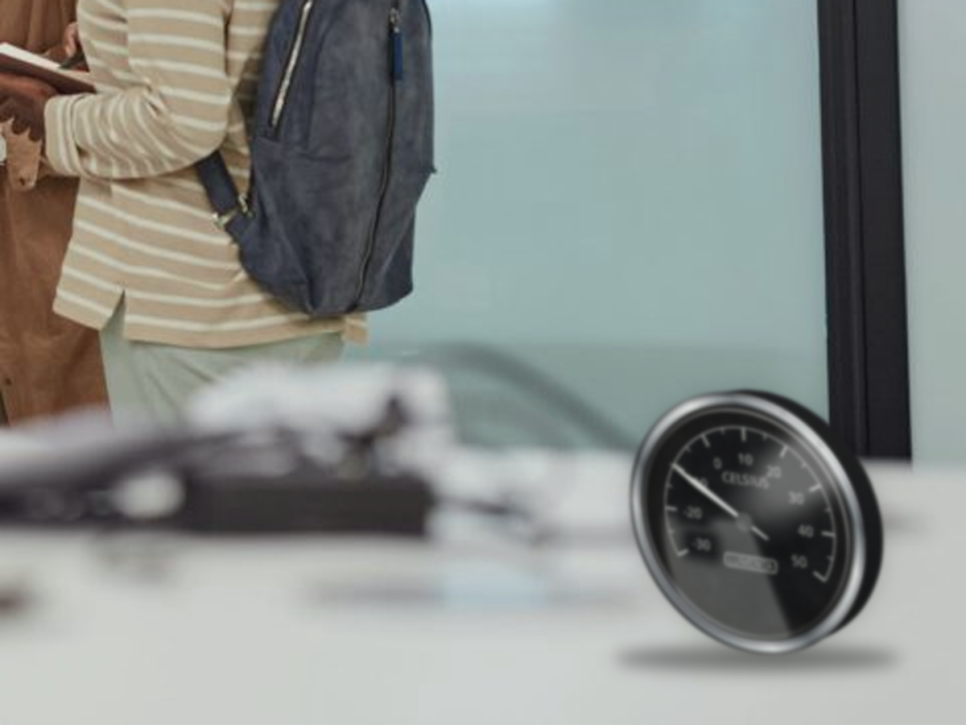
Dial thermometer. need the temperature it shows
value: -10 °C
